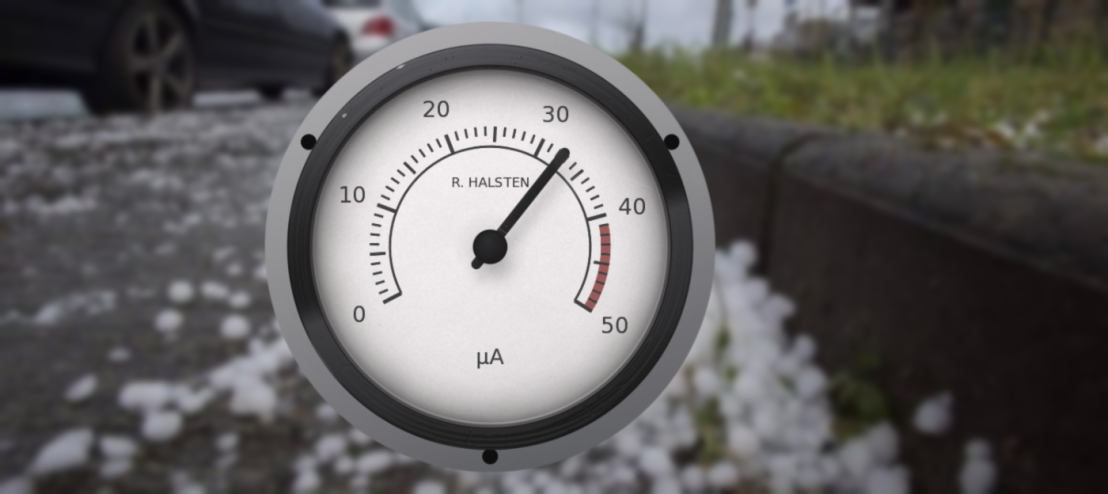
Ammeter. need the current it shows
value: 32.5 µA
